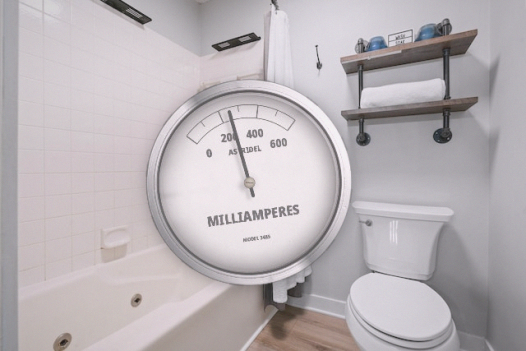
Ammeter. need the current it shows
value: 250 mA
